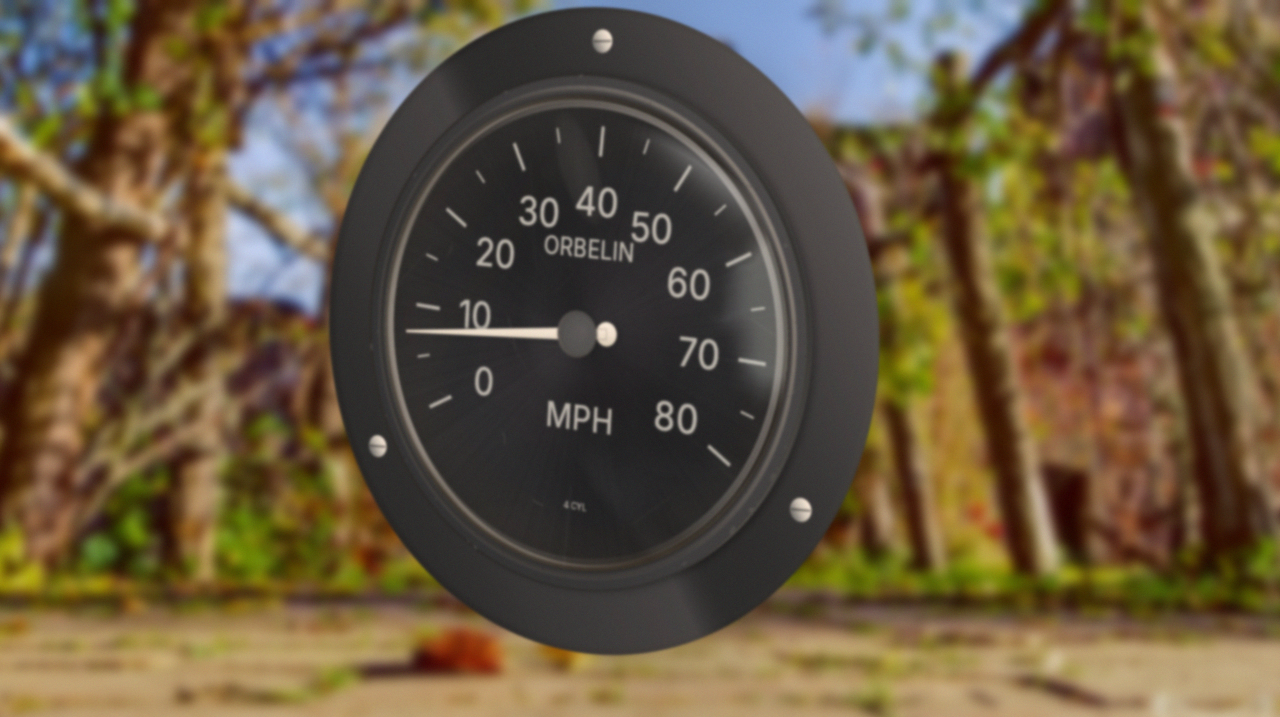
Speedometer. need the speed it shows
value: 7.5 mph
